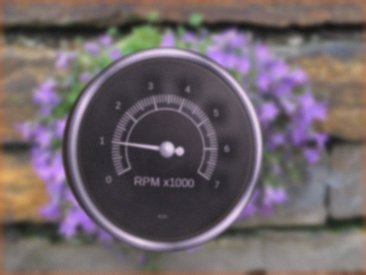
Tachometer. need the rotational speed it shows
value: 1000 rpm
